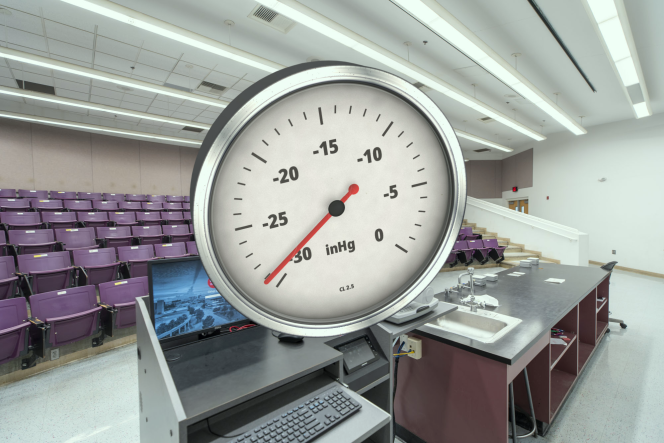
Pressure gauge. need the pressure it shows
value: -29 inHg
